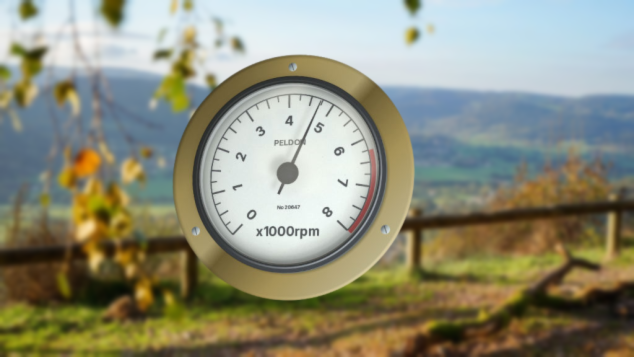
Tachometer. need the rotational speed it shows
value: 4750 rpm
